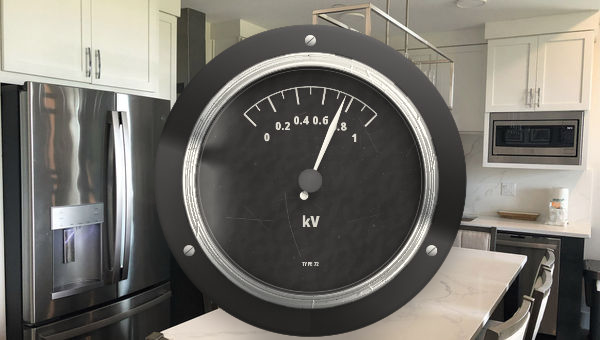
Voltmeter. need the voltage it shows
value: 0.75 kV
